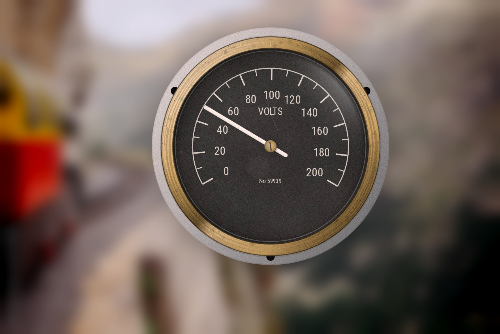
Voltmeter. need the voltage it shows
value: 50 V
